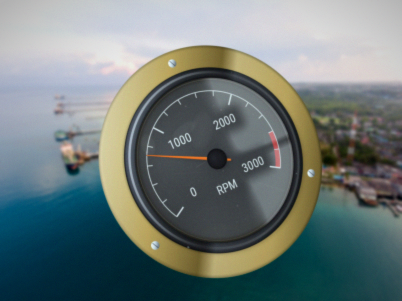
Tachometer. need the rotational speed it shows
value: 700 rpm
